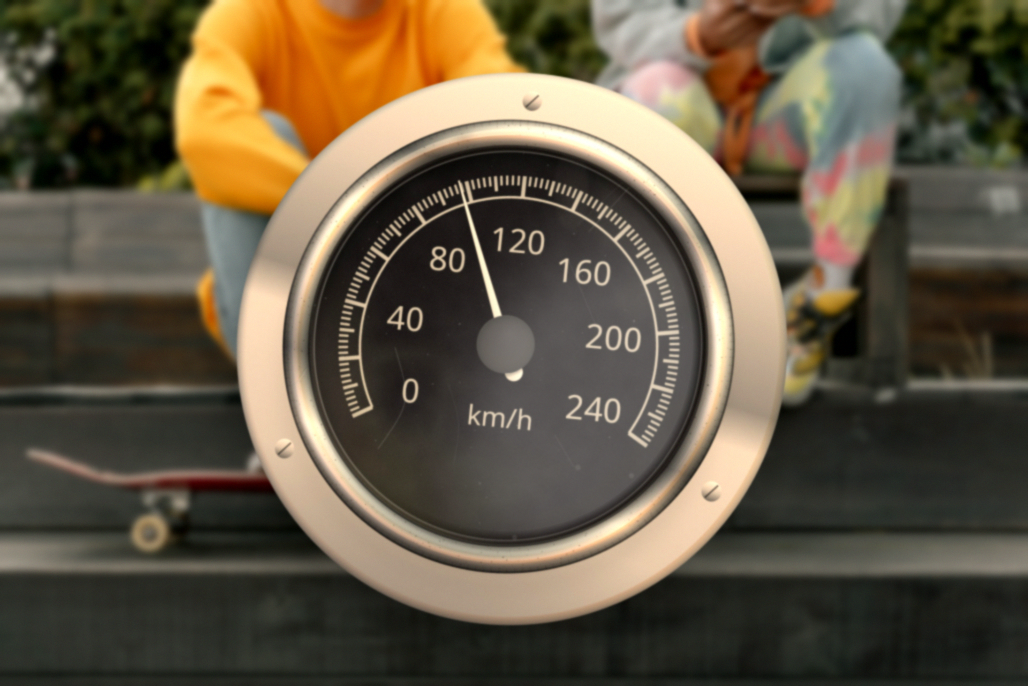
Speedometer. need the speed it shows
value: 98 km/h
